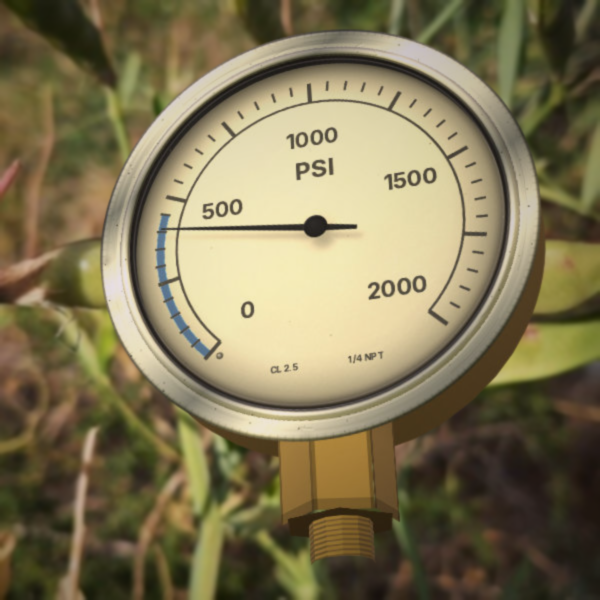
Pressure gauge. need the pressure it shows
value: 400 psi
